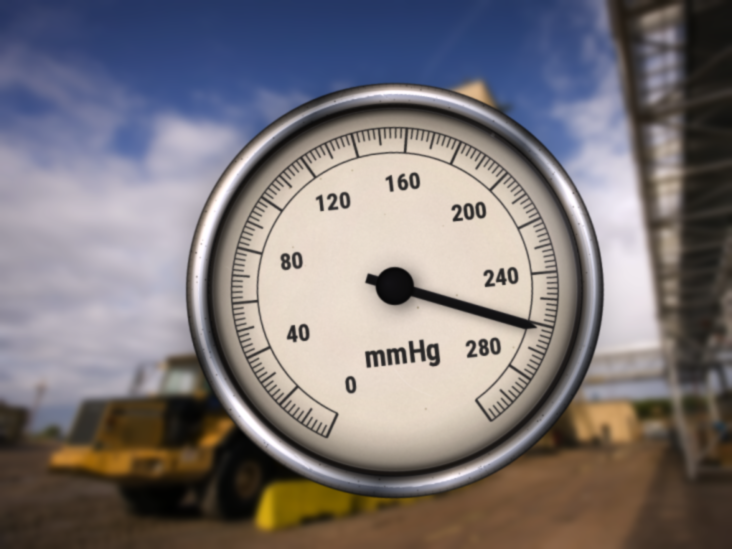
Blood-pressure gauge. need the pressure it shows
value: 262 mmHg
